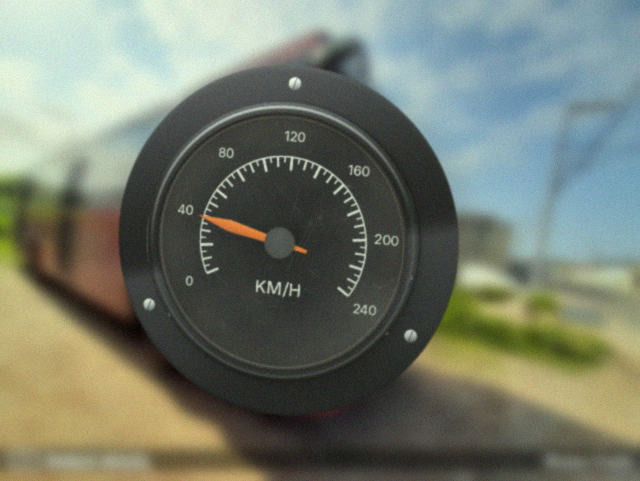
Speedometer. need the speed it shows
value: 40 km/h
